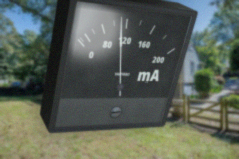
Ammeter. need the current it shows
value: 110 mA
